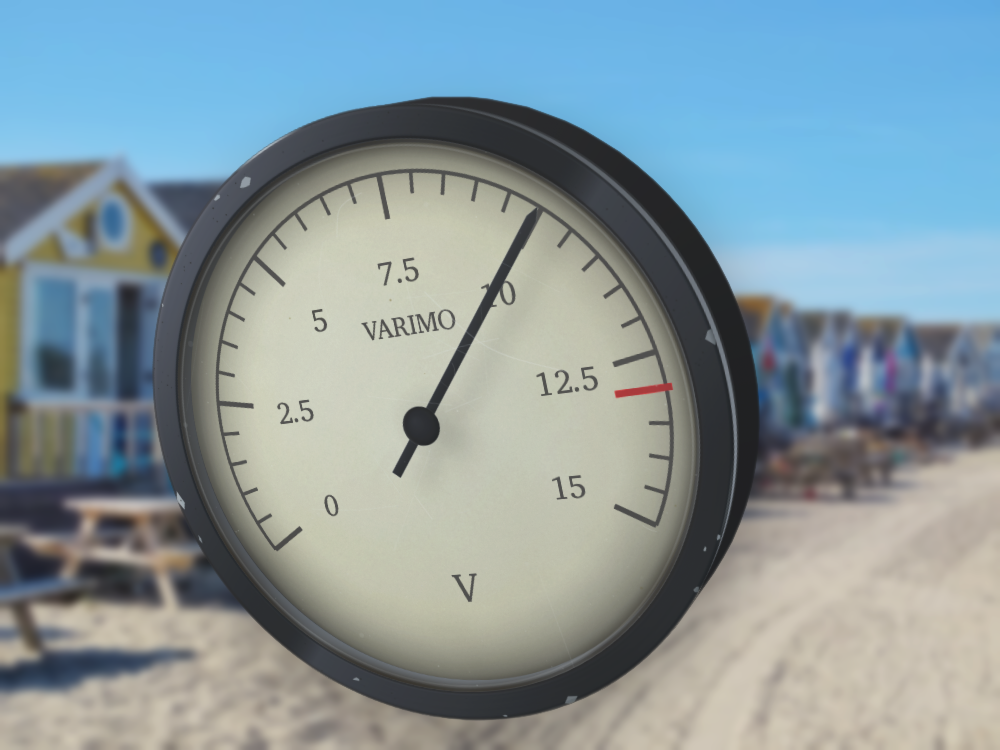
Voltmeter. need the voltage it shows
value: 10 V
